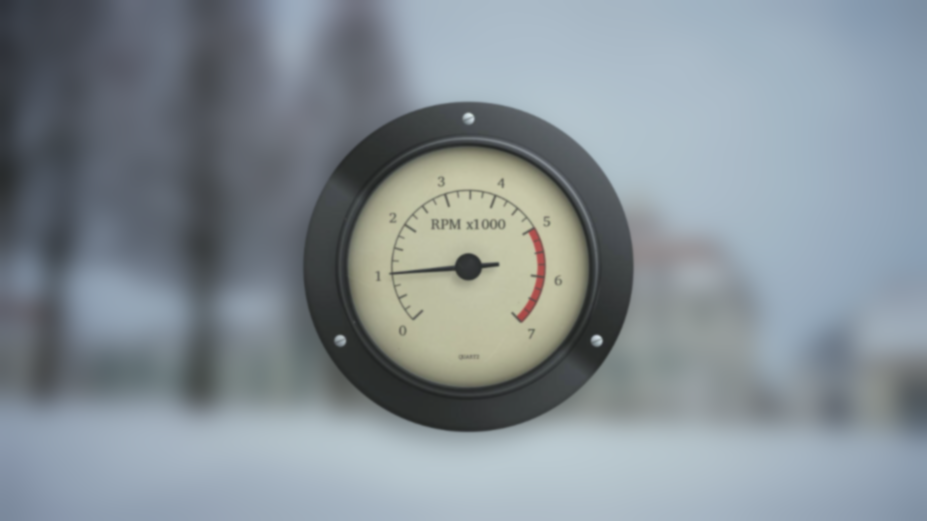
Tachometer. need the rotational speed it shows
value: 1000 rpm
